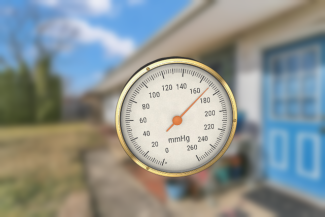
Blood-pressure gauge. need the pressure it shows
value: 170 mmHg
